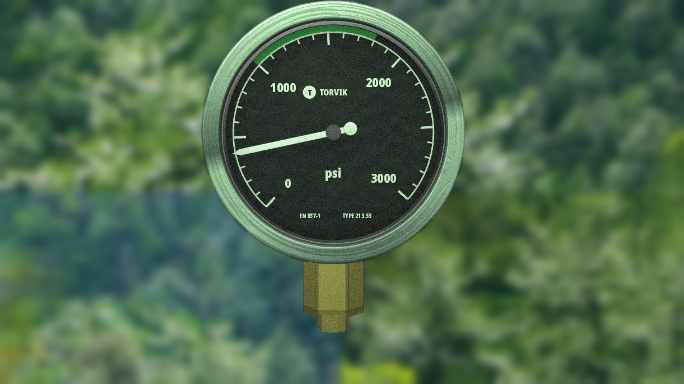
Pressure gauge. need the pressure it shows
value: 400 psi
